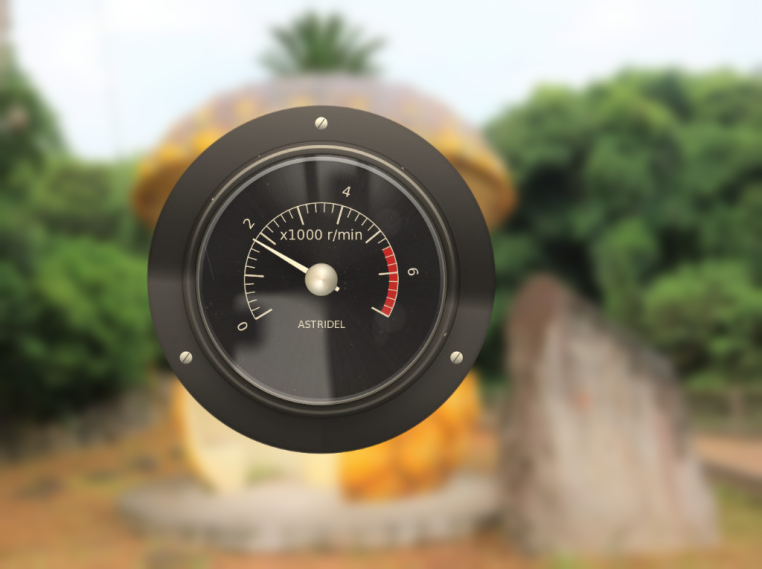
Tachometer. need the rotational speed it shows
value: 1800 rpm
